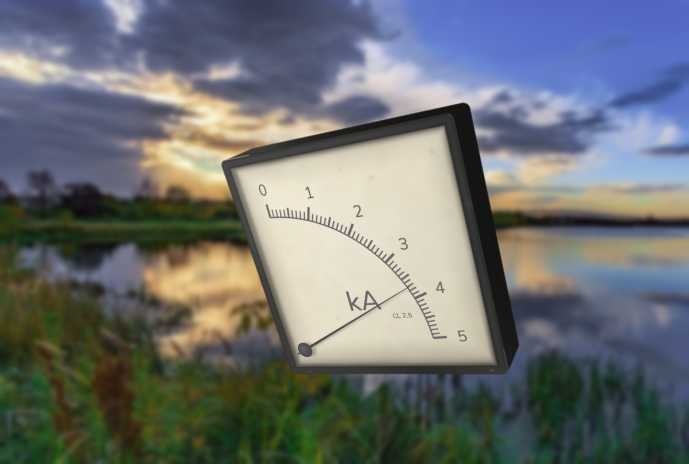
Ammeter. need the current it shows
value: 3.7 kA
